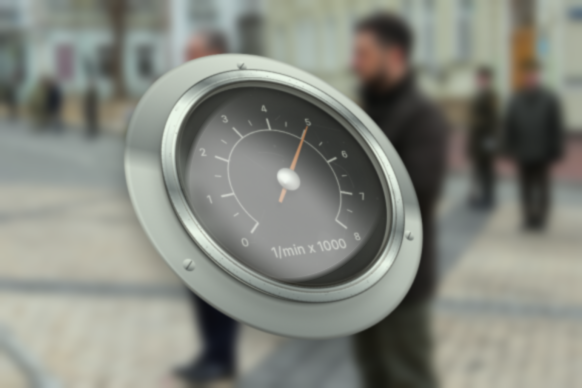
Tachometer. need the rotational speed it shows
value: 5000 rpm
